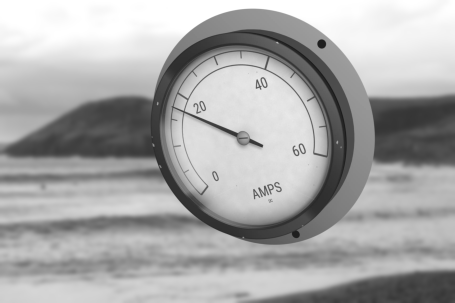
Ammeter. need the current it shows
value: 17.5 A
